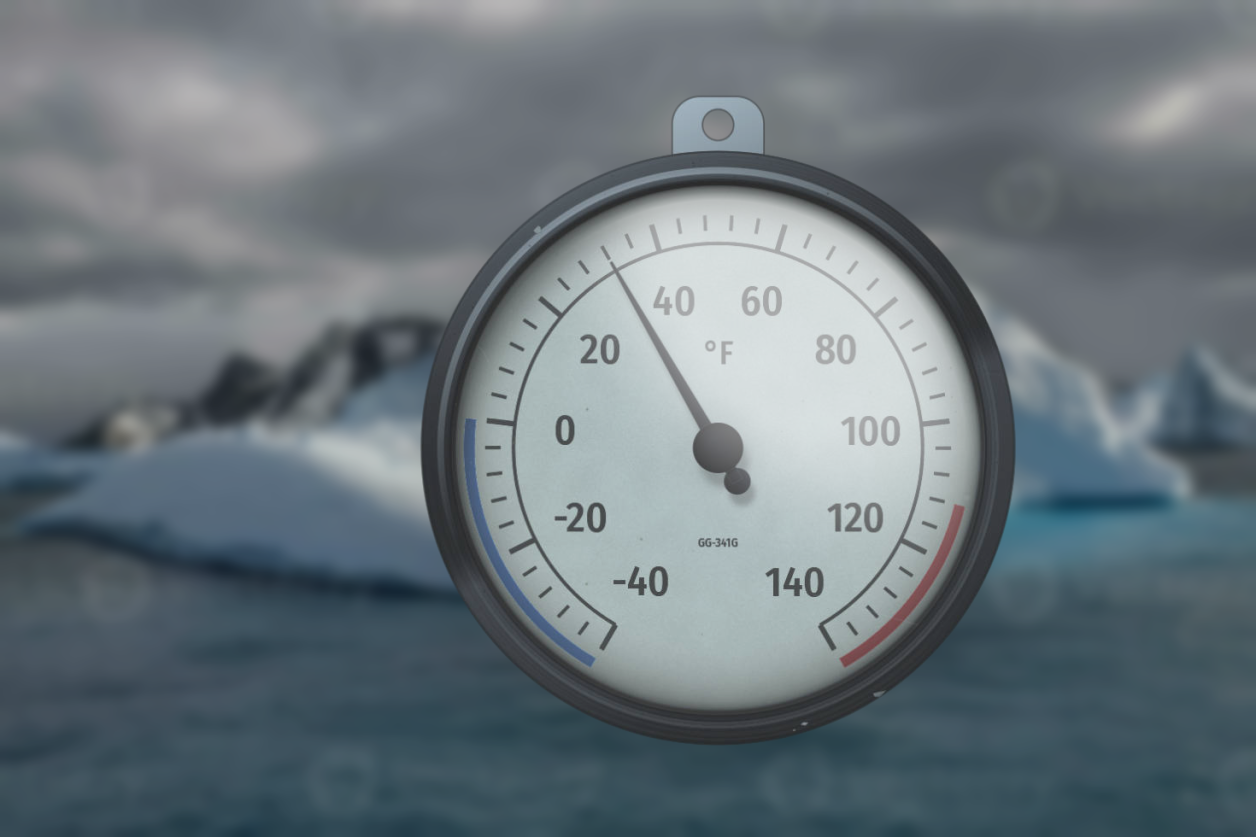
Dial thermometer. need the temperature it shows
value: 32 °F
